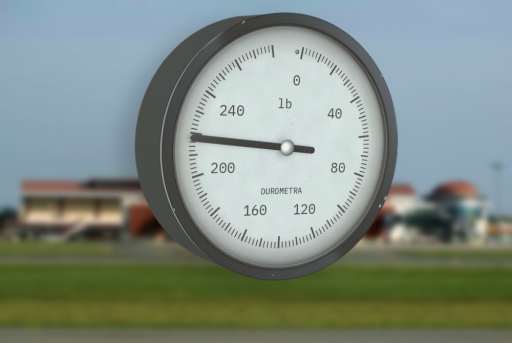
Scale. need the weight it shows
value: 218 lb
